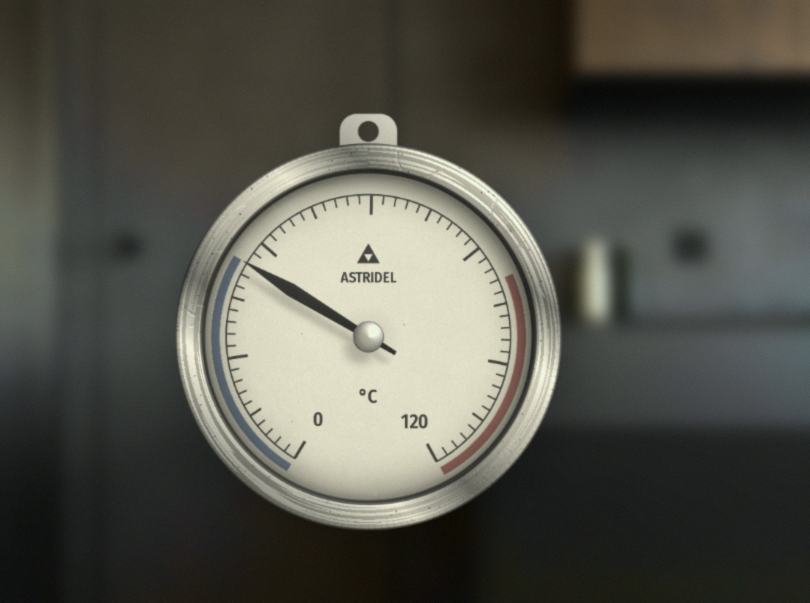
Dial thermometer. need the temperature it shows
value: 36 °C
